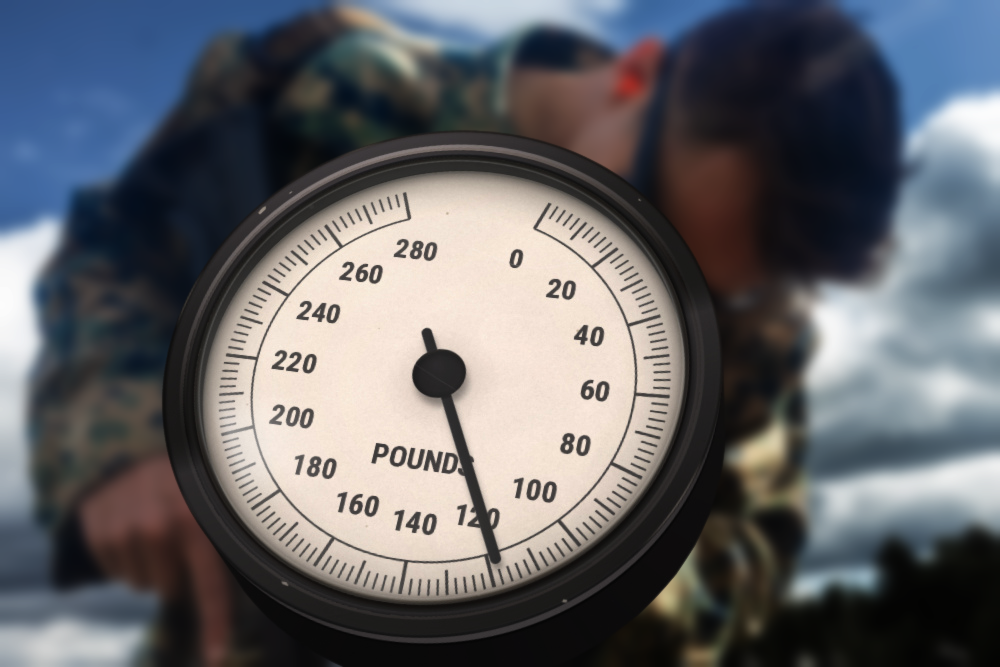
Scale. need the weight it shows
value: 118 lb
